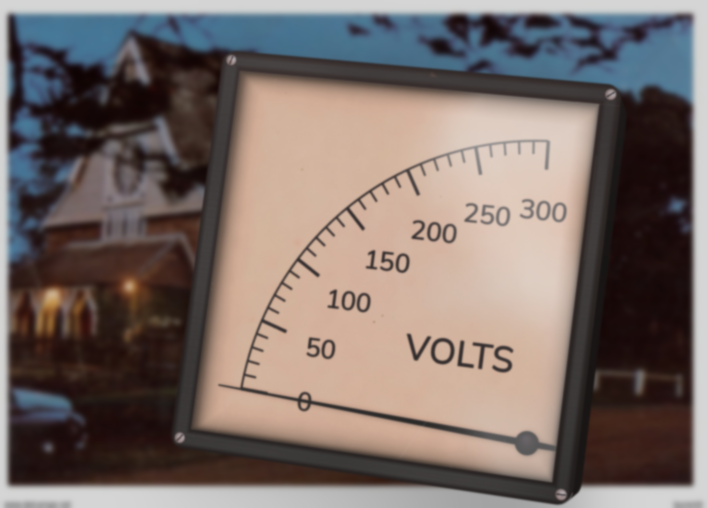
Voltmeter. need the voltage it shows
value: 0 V
